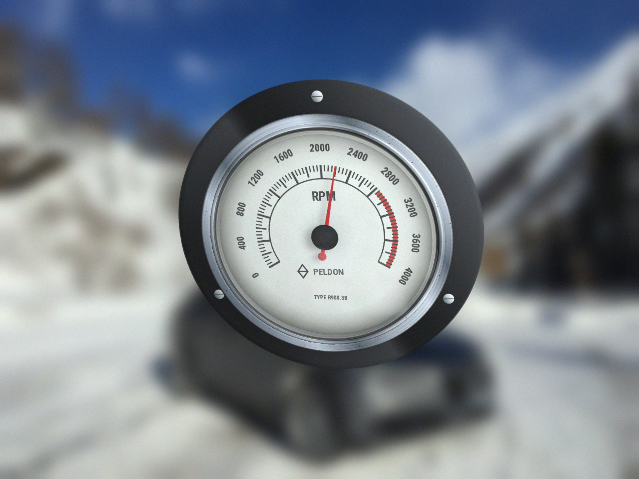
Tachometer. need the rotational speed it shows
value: 2200 rpm
